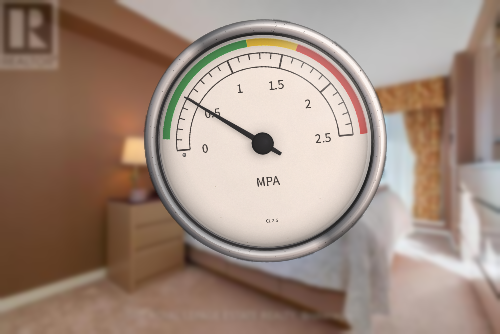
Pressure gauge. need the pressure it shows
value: 0.5 MPa
